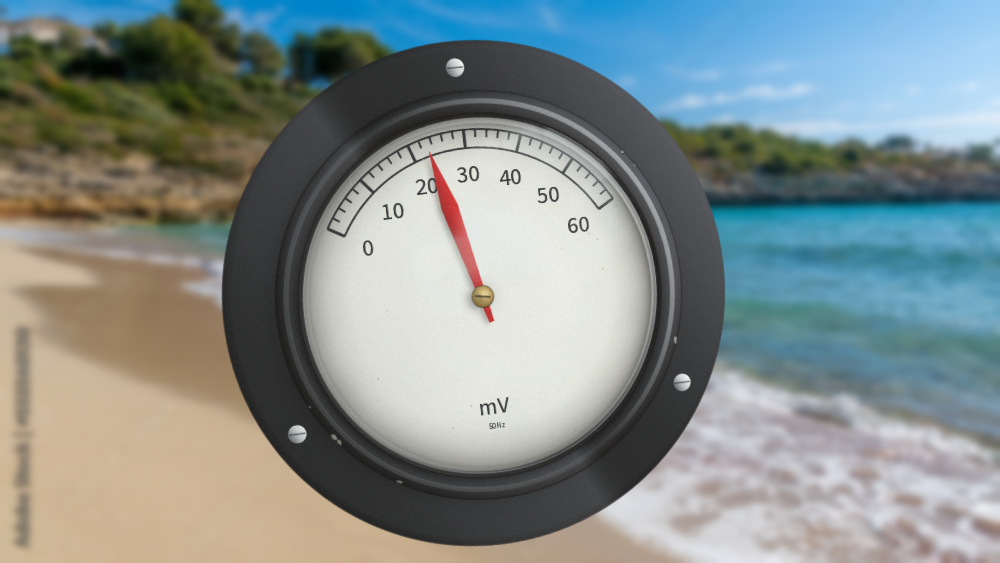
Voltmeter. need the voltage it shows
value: 23 mV
